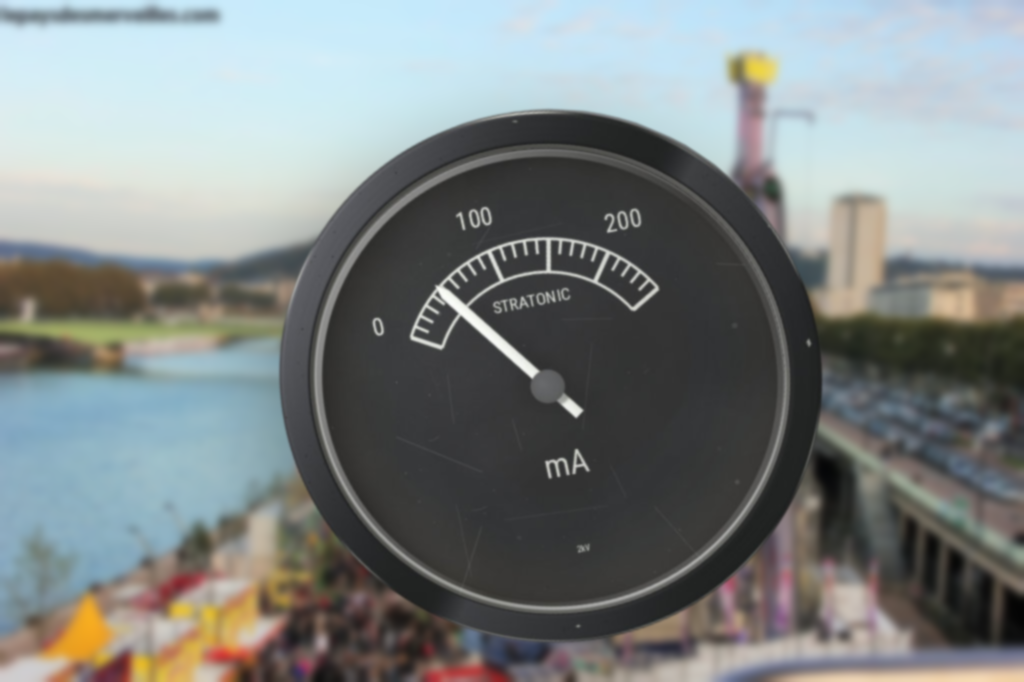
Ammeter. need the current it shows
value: 50 mA
